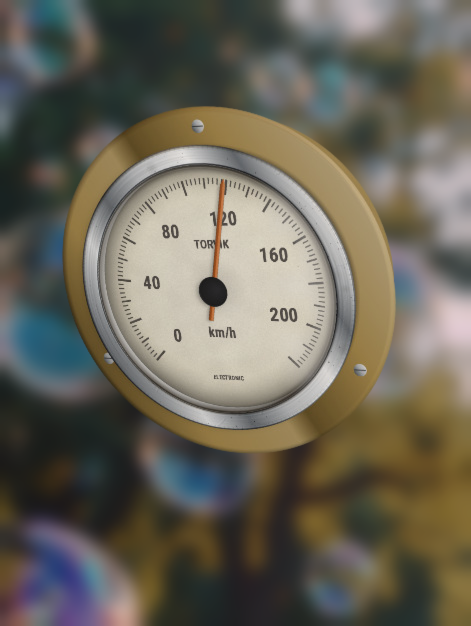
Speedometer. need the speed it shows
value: 120 km/h
